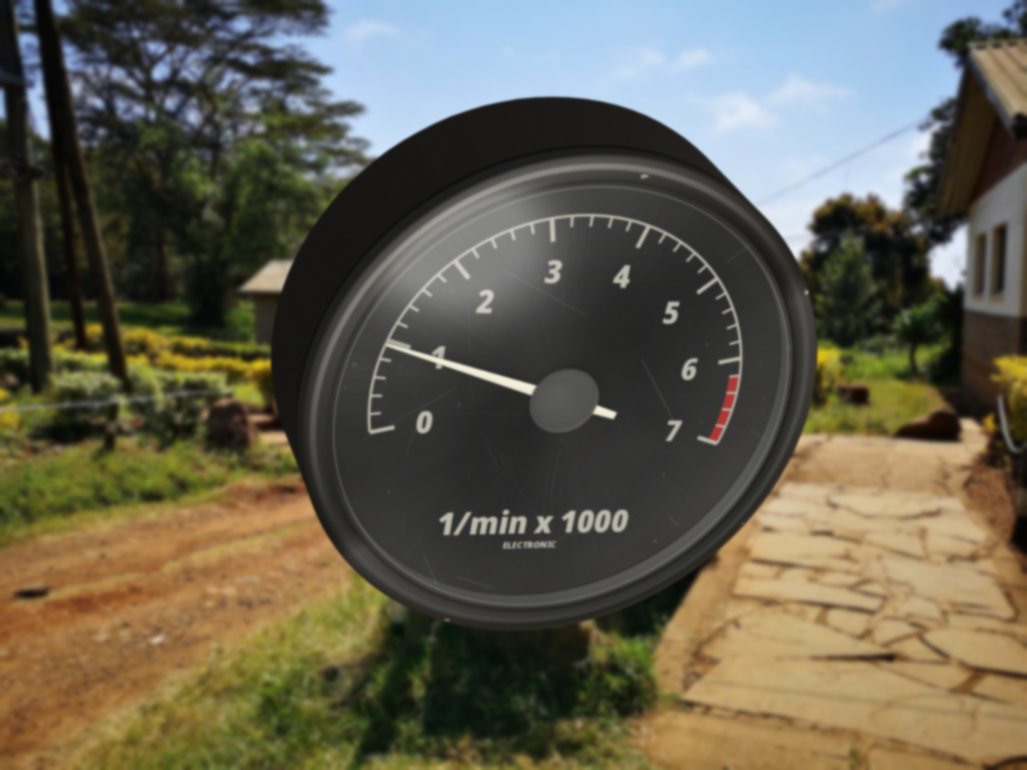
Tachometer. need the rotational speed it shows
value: 1000 rpm
